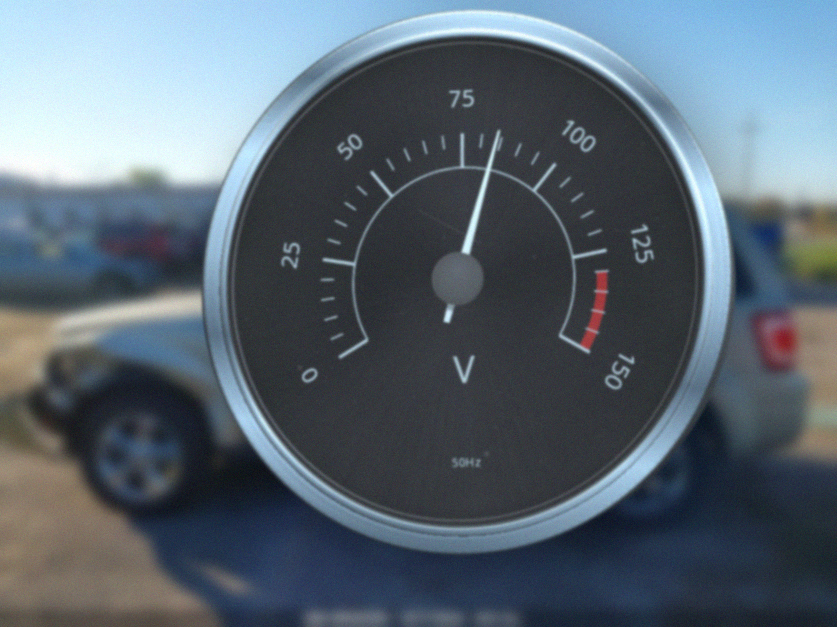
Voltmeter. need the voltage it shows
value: 85 V
